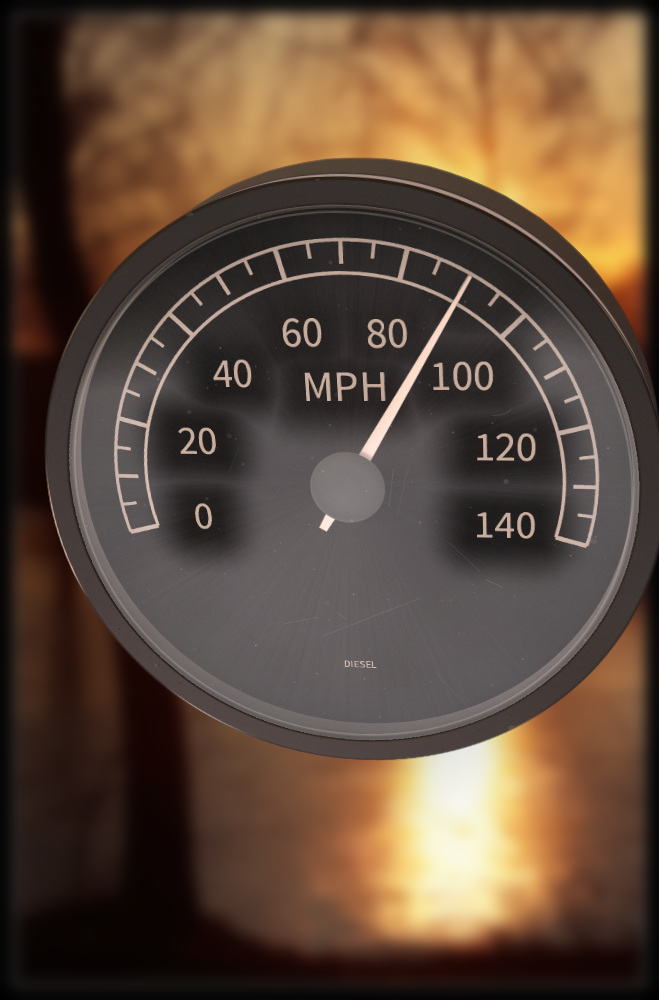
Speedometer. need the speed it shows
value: 90 mph
